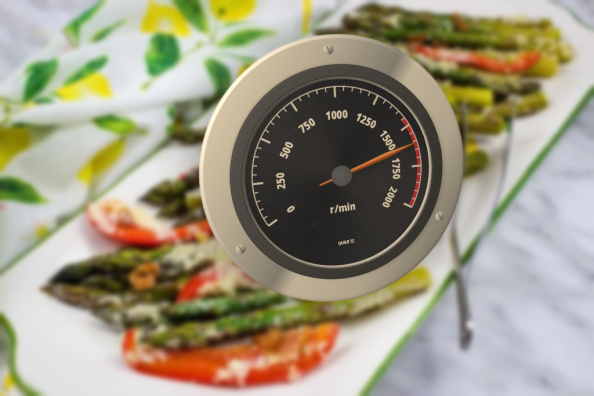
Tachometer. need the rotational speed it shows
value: 1600 rpm
